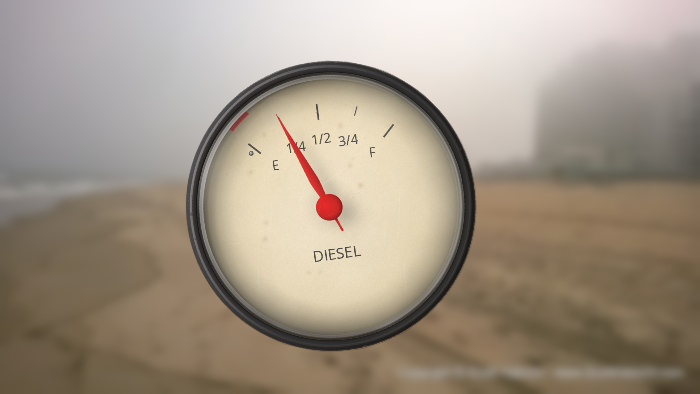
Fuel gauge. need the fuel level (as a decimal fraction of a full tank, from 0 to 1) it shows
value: 0.25
